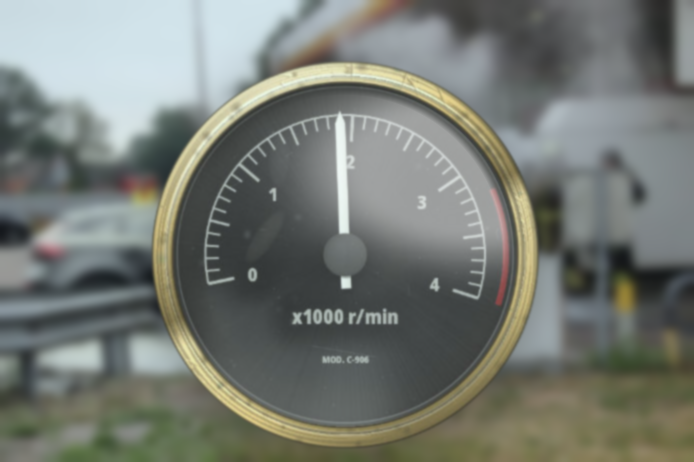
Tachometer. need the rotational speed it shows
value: 1900 rpm
